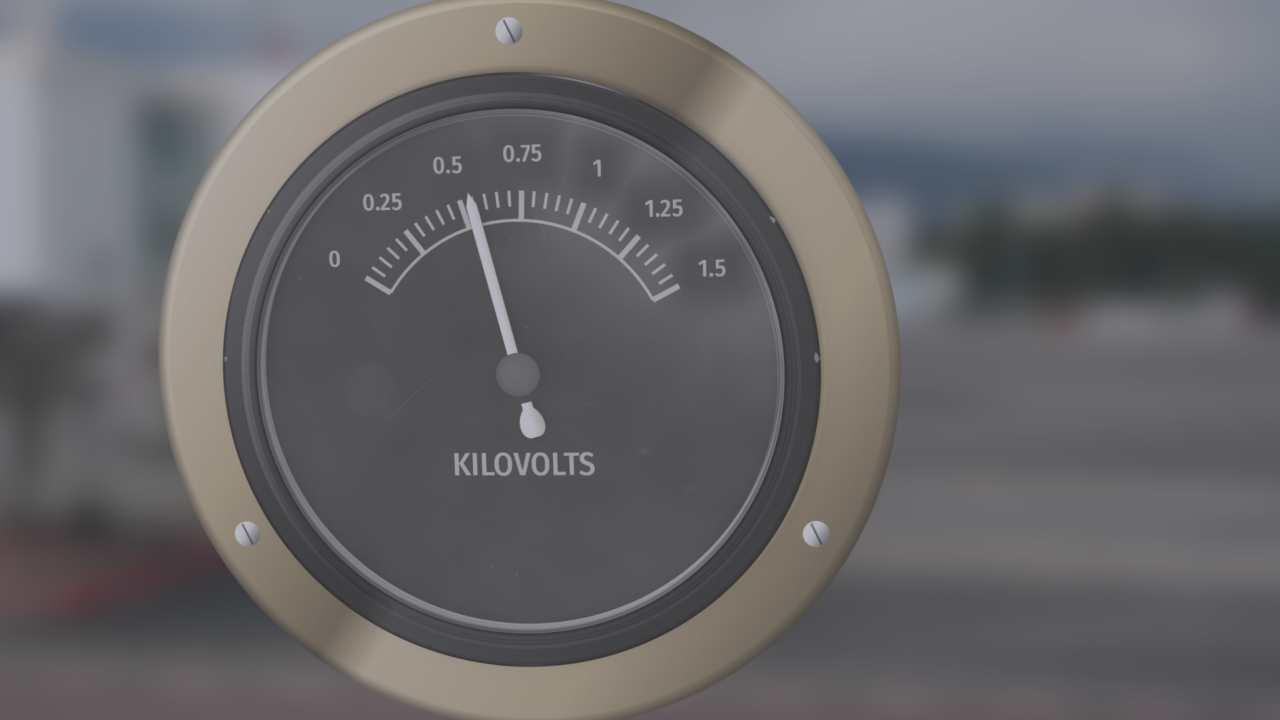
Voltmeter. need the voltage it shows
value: 0.55 kV
